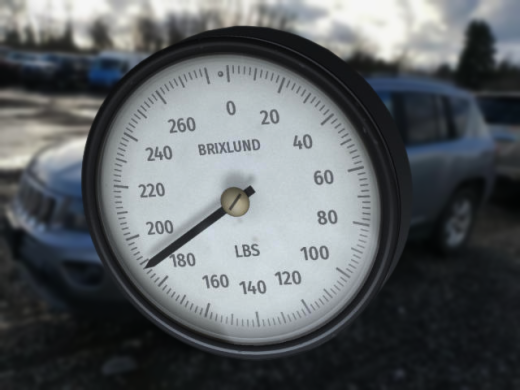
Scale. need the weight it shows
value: 188 lb
